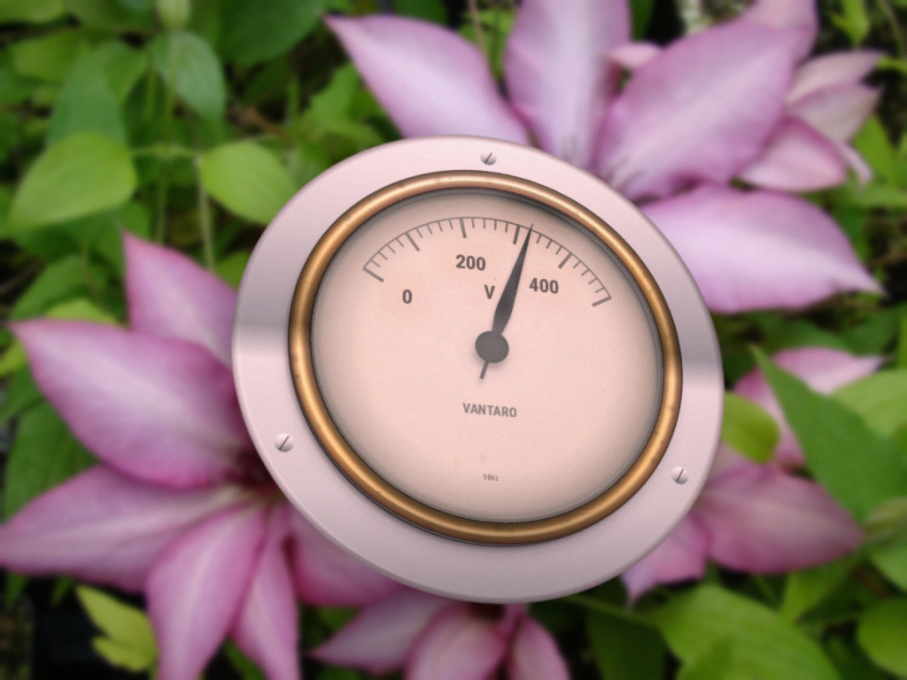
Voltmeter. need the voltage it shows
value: 320 V
